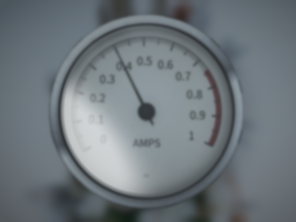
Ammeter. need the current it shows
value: 0.4 A
